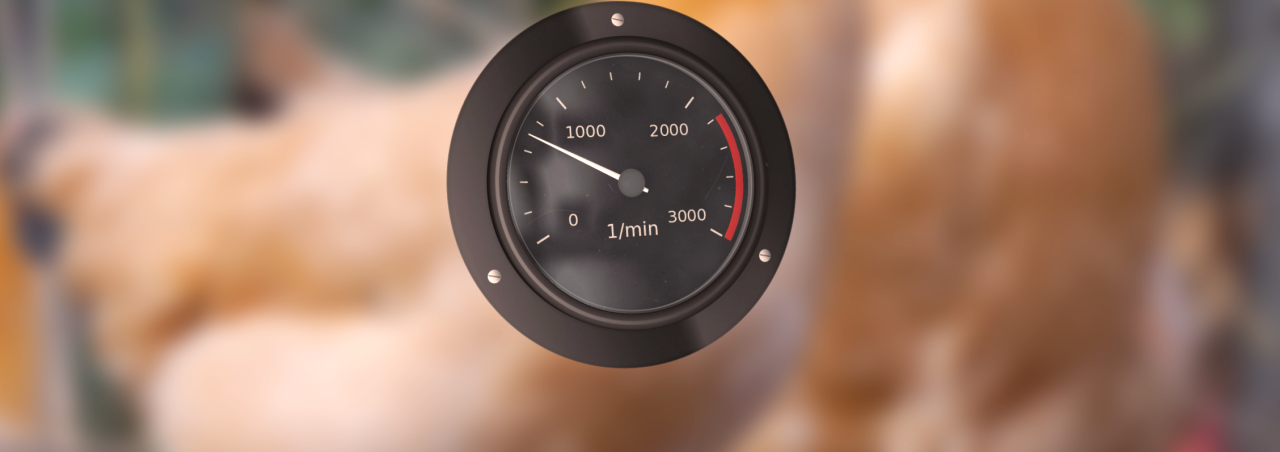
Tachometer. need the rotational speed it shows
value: 700 rpm
